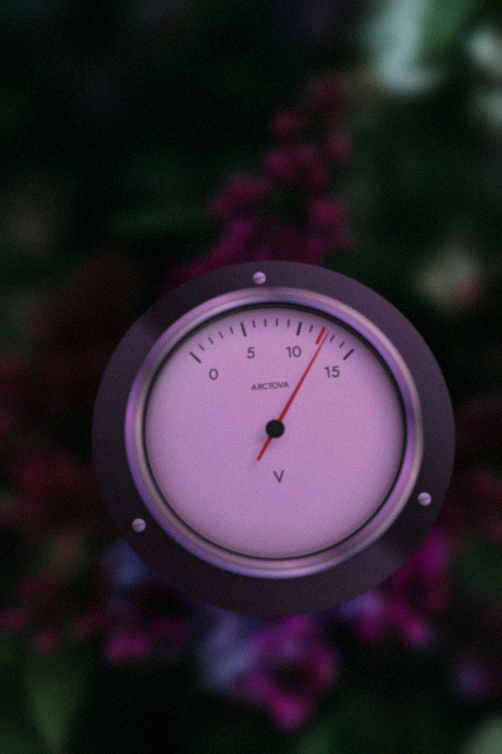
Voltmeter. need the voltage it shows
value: 12.5 V
